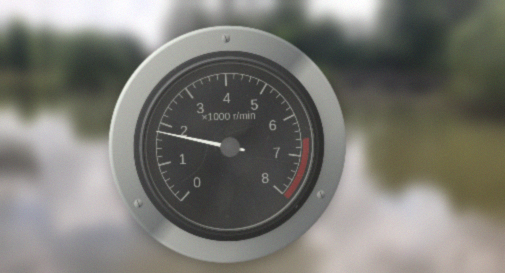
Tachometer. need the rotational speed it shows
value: 1800 rpm
